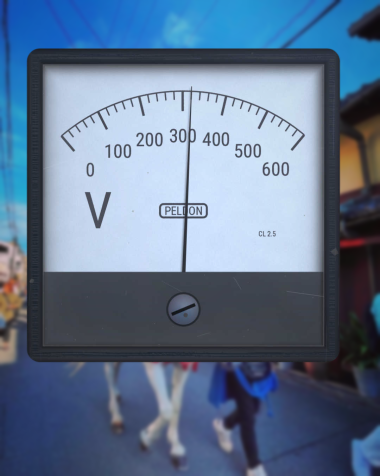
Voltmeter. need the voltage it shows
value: 320 V
